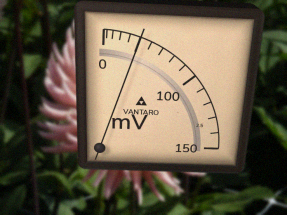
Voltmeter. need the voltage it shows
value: 50 mV
